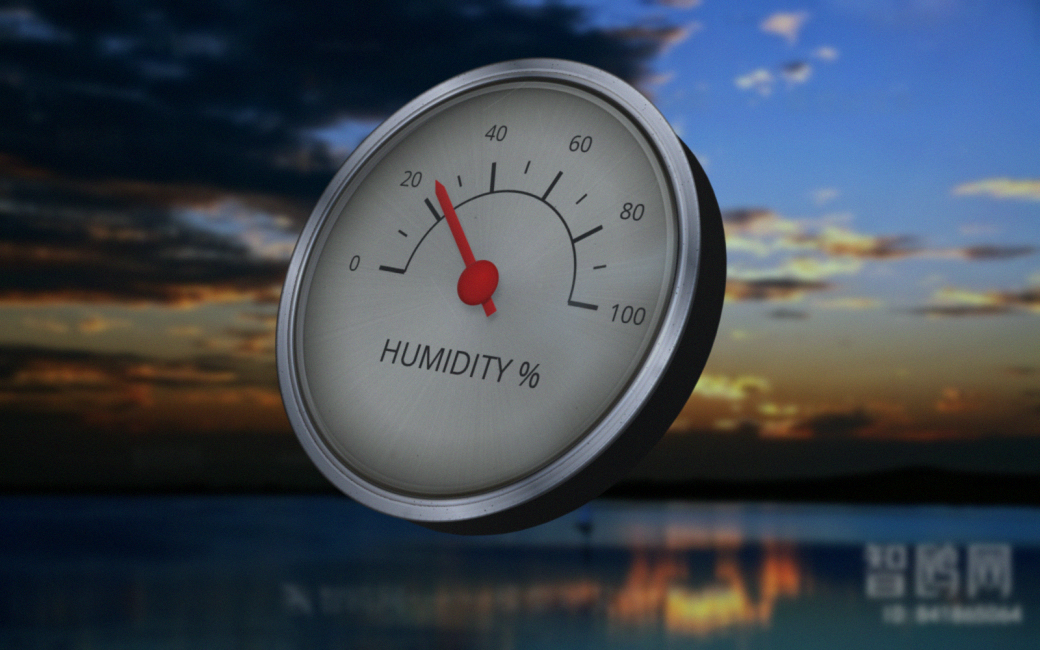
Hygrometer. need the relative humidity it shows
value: 25 %
